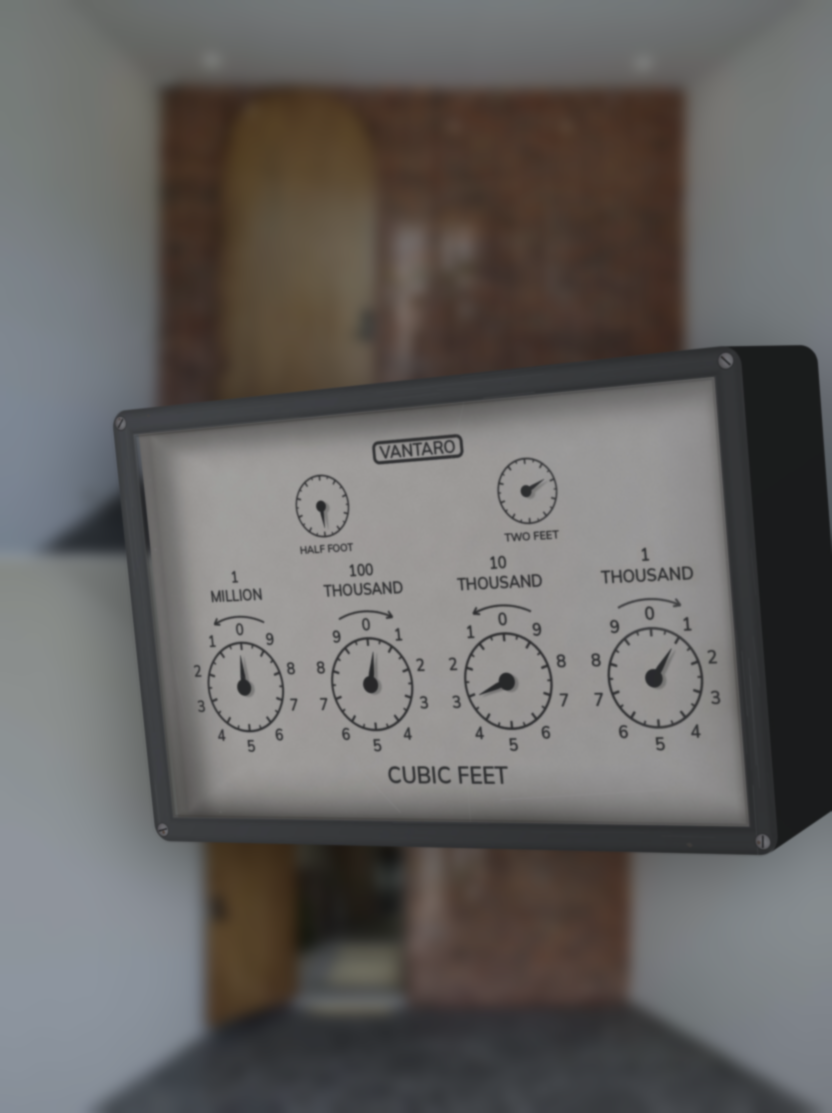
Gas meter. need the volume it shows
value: 3100 ft³
